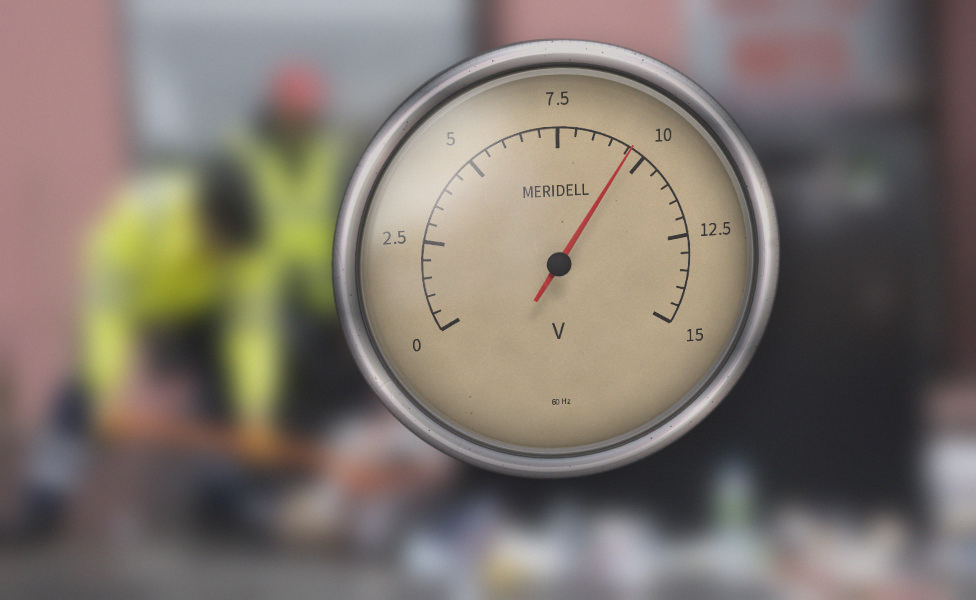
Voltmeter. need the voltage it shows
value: 9.5 V
